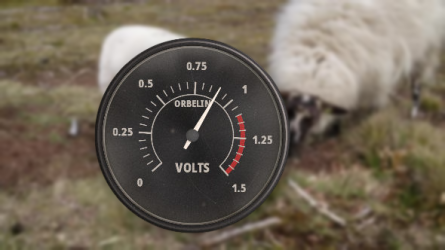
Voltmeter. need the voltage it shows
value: 0.9 V
